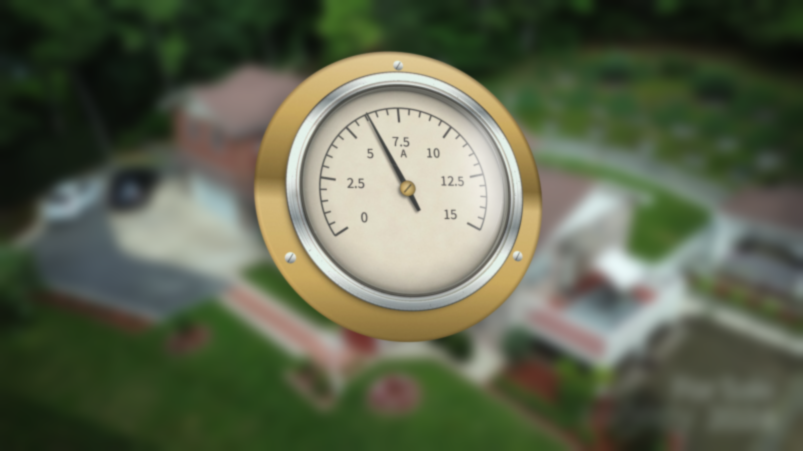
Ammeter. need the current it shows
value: 6 A
